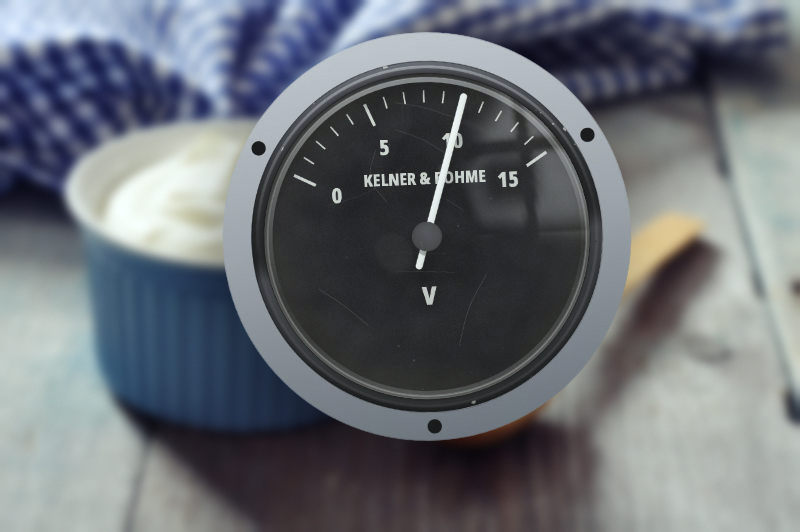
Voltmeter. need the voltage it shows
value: 10 V
